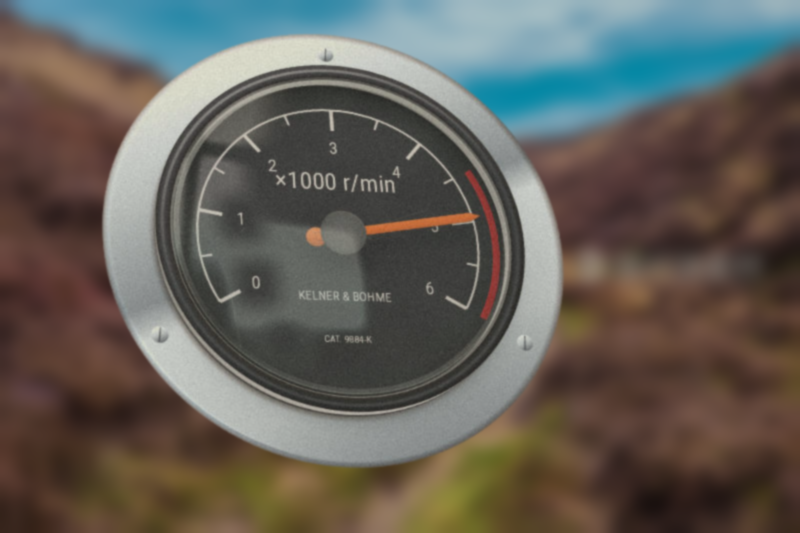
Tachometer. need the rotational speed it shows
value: 5000 rpm
